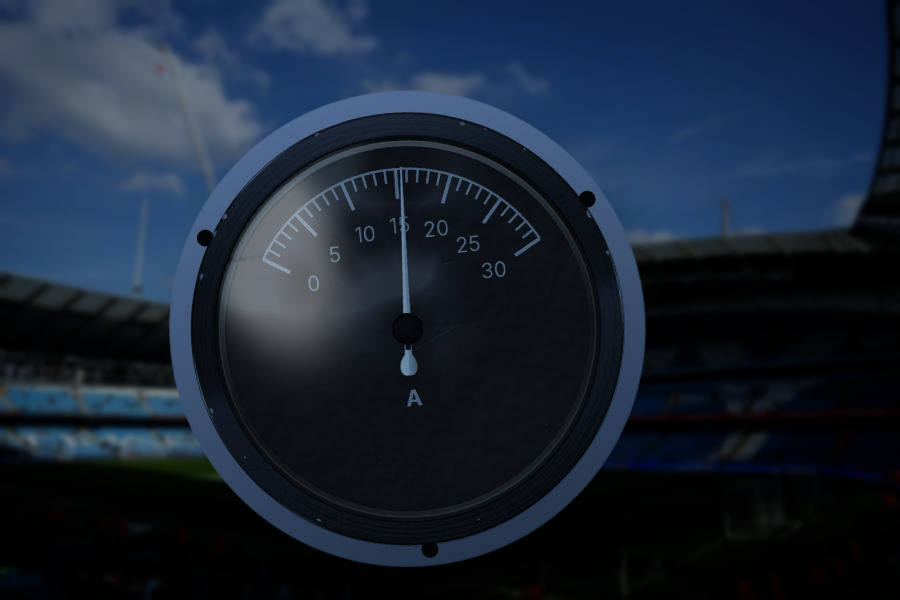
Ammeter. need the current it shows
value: 15.5 A
